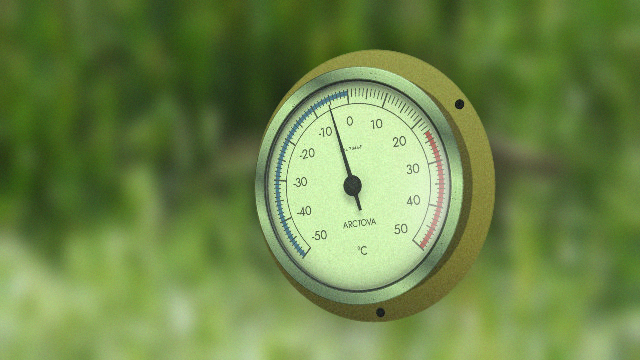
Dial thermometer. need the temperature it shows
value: -5 °C
